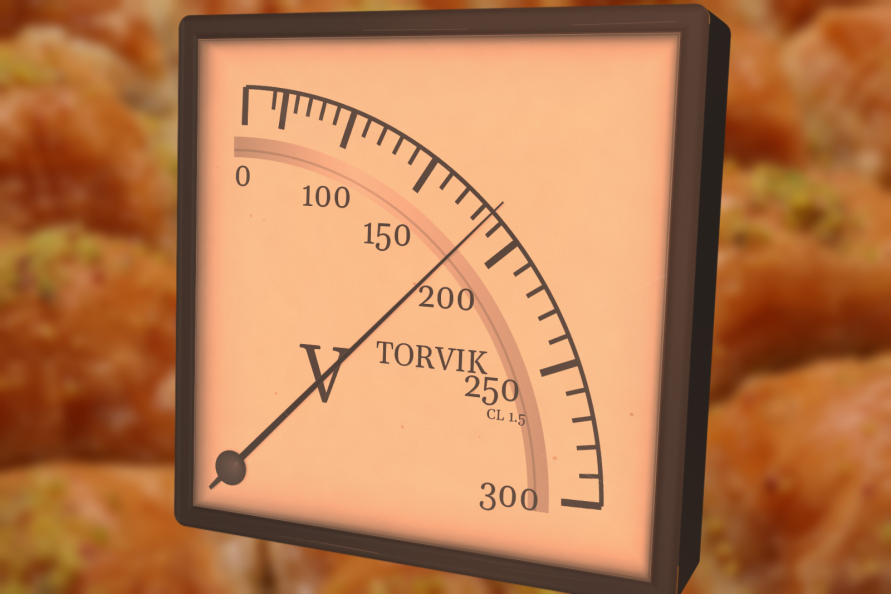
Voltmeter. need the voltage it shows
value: 185 V
